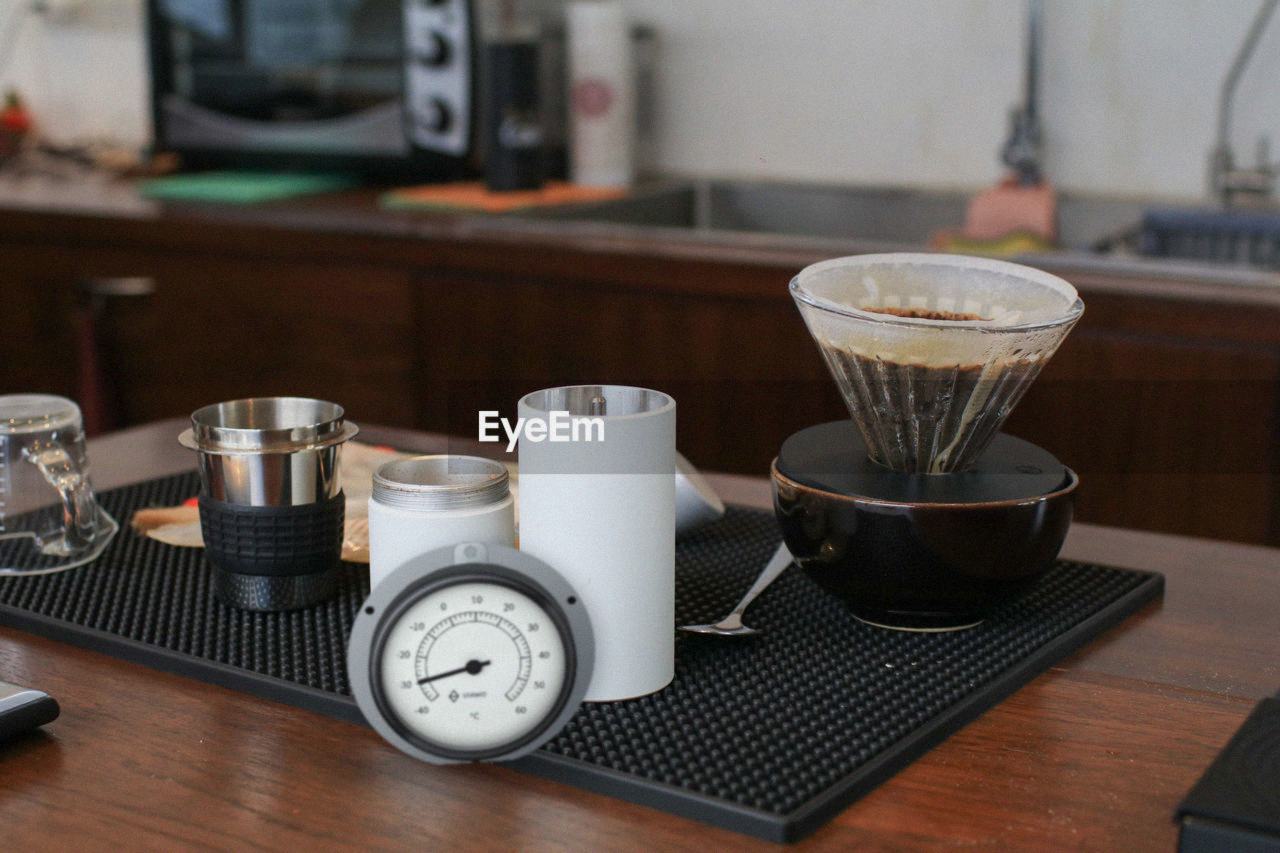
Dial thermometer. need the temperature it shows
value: -30 °C
